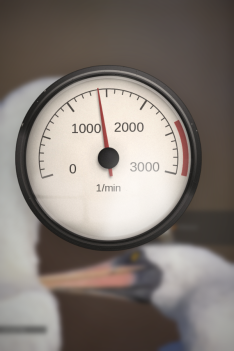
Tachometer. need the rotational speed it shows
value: 1400 rpm
